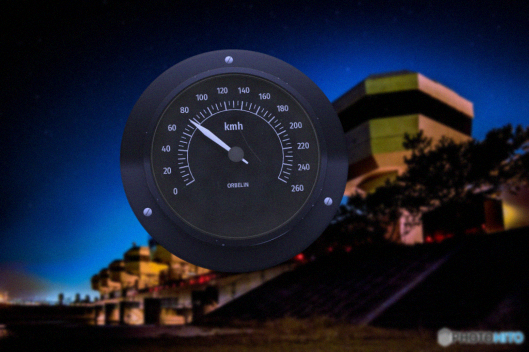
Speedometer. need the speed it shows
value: 75 km/h
